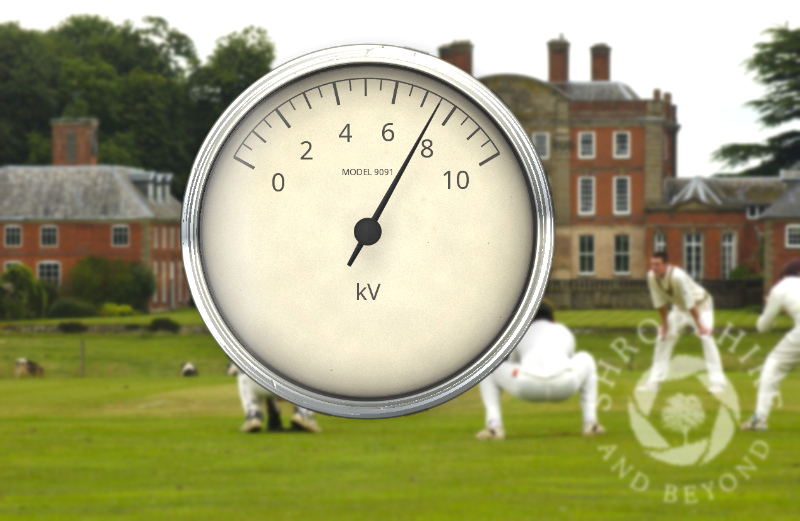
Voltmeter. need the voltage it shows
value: 7.5 kV
